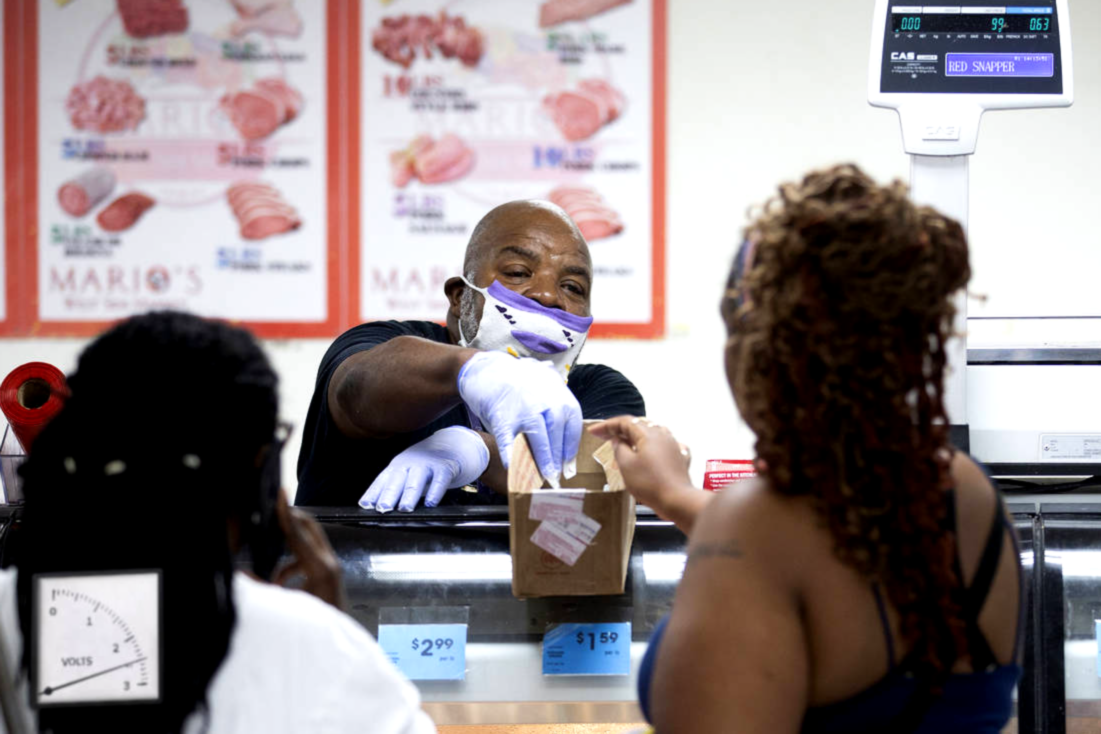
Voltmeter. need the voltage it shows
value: 2.5 V
